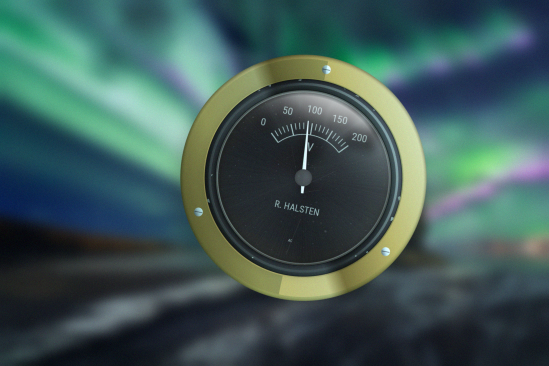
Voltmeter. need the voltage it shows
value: 90 V
